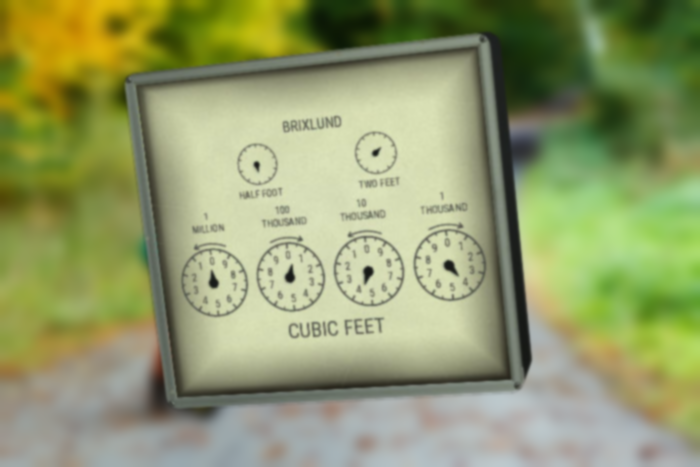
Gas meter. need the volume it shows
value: 4400 ft³
